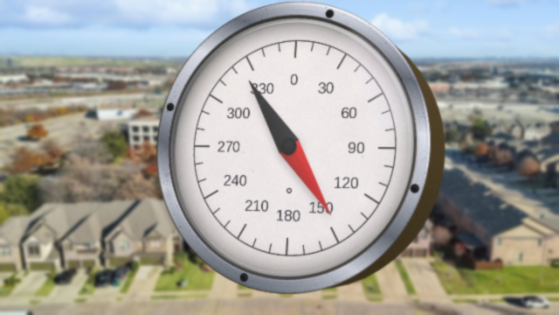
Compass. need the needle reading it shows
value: 145 °
